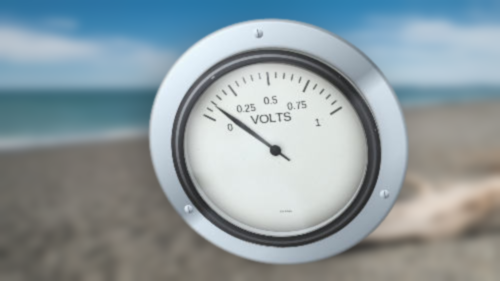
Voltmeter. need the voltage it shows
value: 0.1 V
